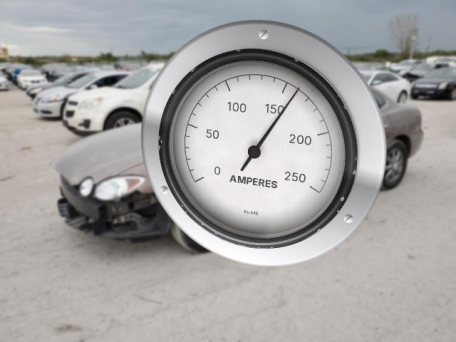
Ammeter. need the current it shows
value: 160 A
